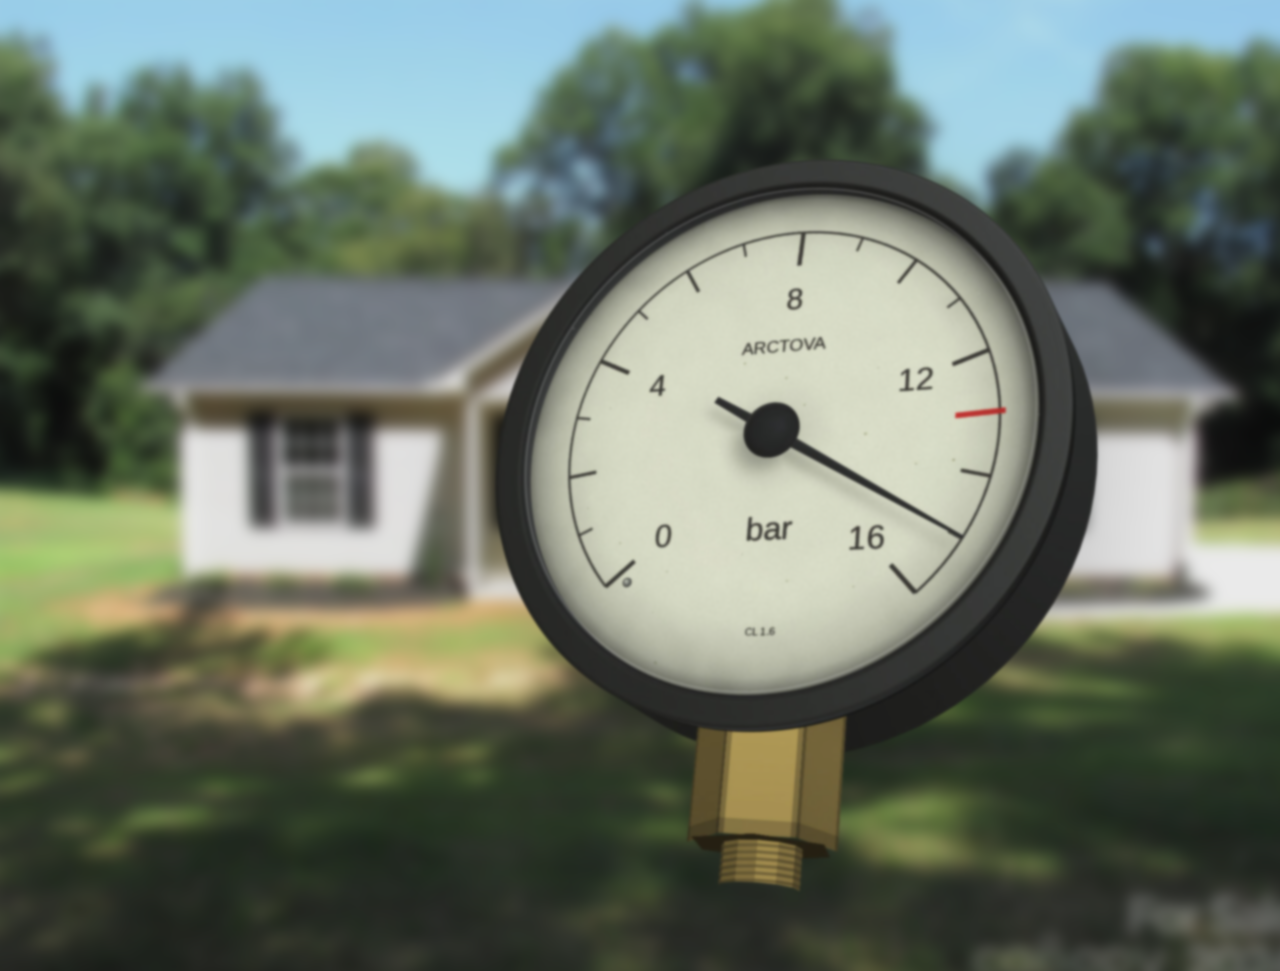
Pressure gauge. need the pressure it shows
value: 15 bar
